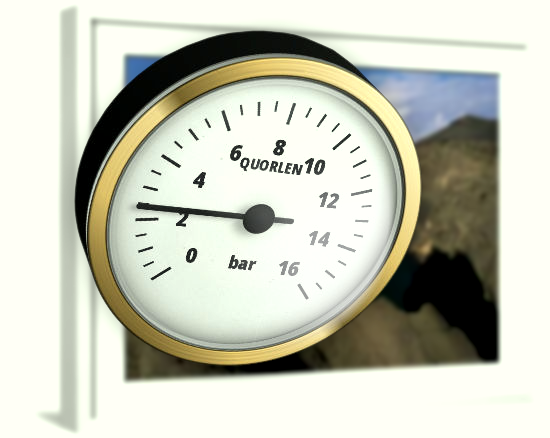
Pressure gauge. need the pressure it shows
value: 2.5 bar
